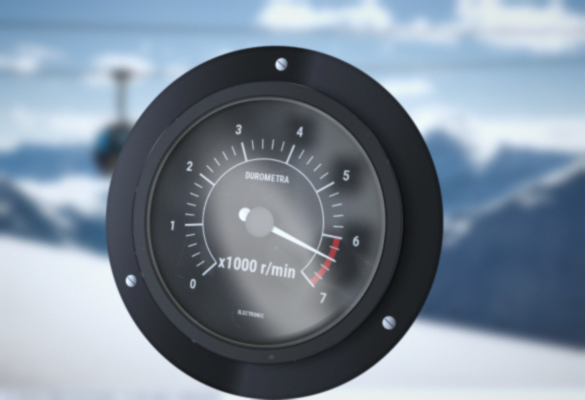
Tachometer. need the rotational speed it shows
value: 6400 rpm
